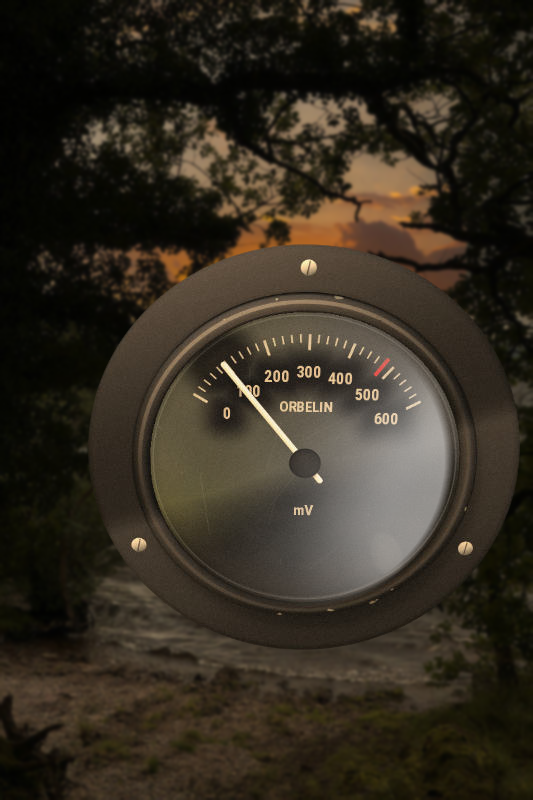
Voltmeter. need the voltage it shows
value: 100 mV
